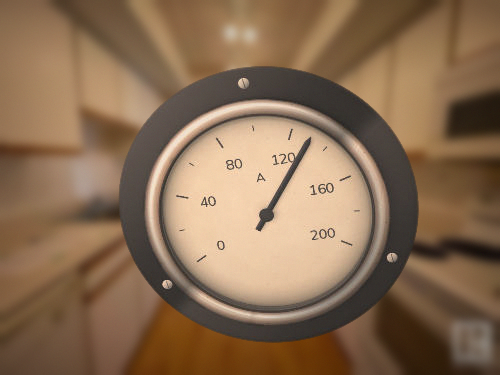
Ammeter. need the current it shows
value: 130 A
